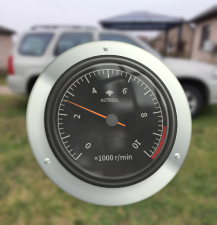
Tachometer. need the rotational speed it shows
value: 2600 rpm
